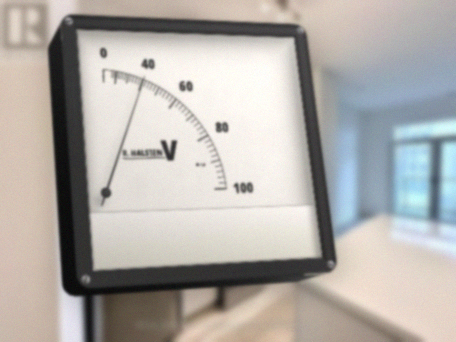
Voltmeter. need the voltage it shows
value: 40 V
